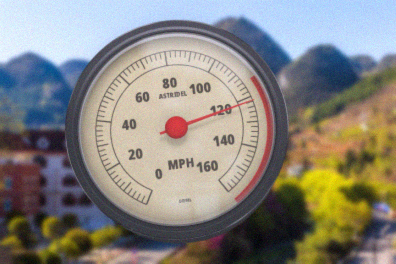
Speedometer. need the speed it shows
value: 122 mph
